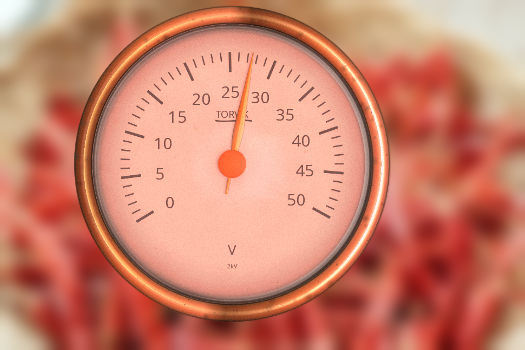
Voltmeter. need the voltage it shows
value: 27.5 V
